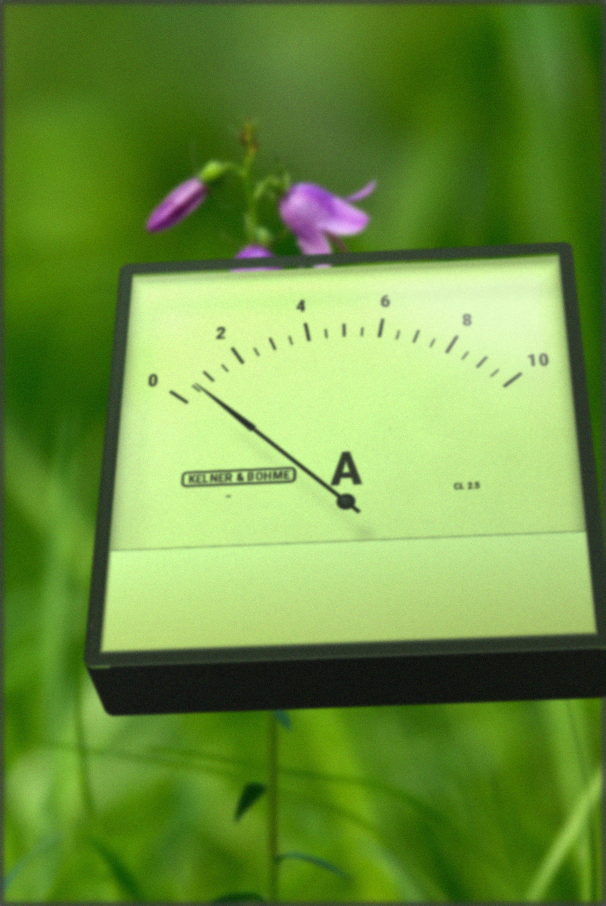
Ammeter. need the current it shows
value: 0.5 A
